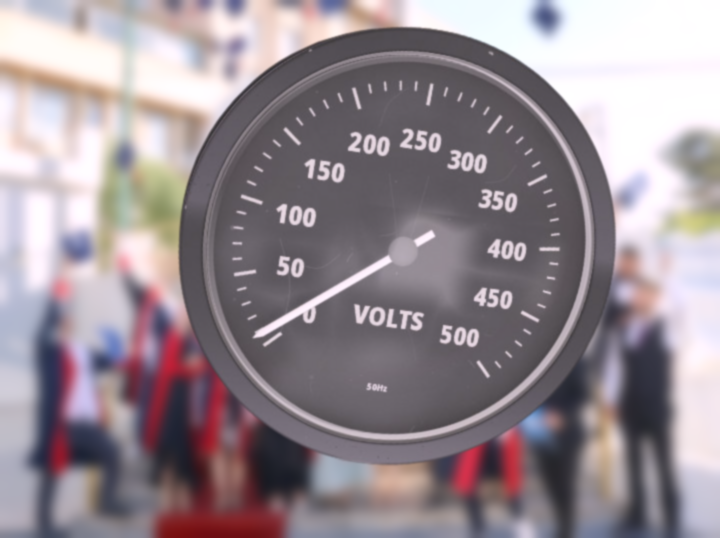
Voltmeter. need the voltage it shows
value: 10 V
